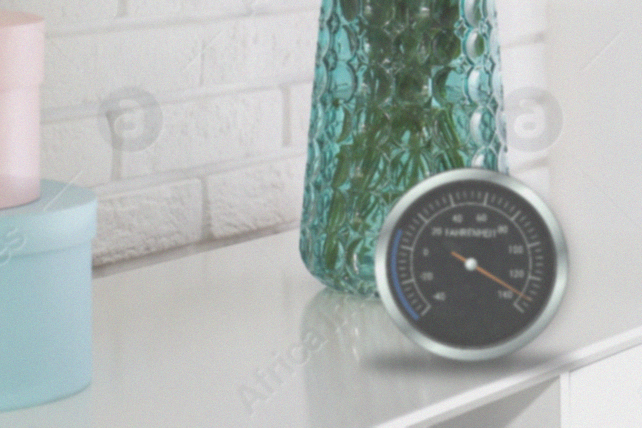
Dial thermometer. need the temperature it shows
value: 132 °F
